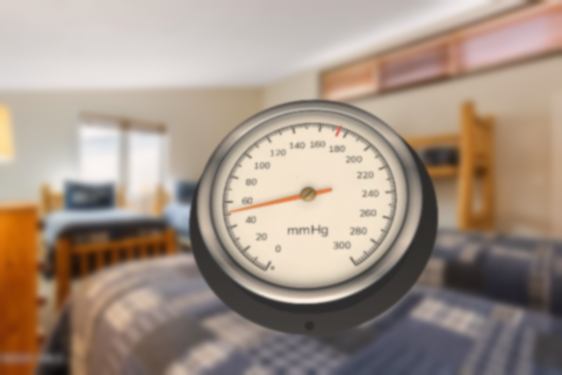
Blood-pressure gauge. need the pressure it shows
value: 50 mmHg
